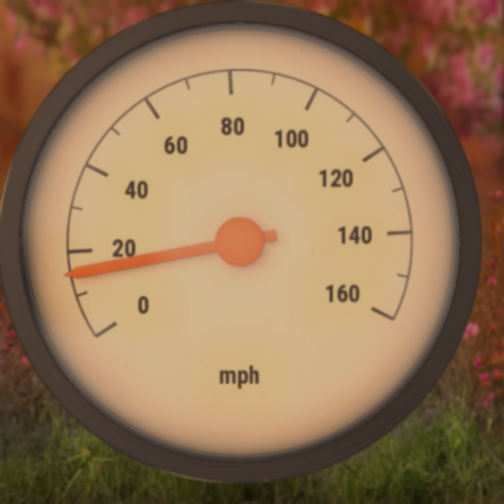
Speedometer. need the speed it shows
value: 15 mph
